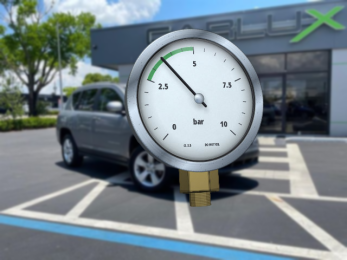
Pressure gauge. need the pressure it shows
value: 3.5 bar
